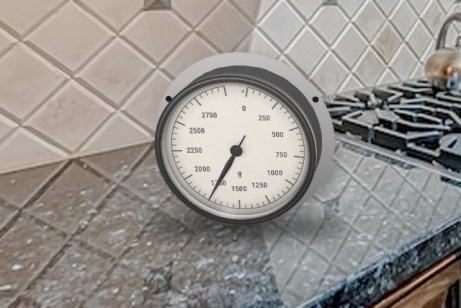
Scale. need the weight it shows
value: 1750 g
